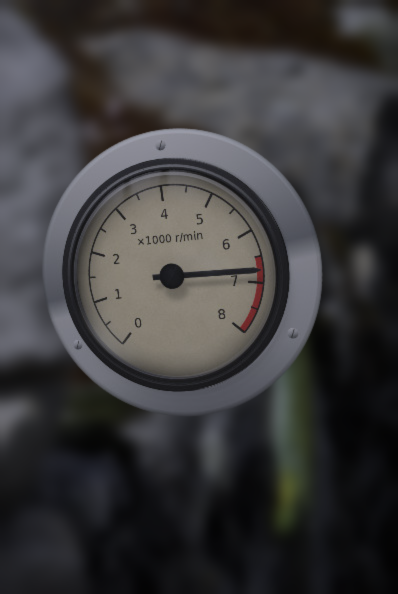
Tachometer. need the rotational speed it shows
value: 6750 rpm
